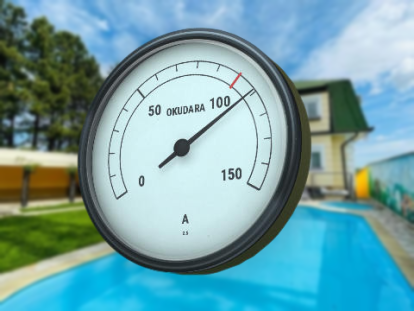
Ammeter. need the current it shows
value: 110 A
